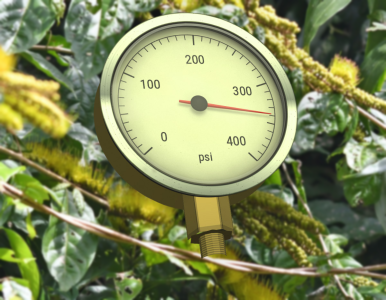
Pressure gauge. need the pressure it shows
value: 340 psi
